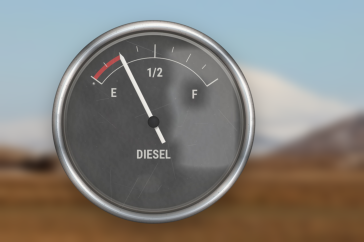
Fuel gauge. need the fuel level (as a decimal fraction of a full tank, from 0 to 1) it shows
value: 0.25
